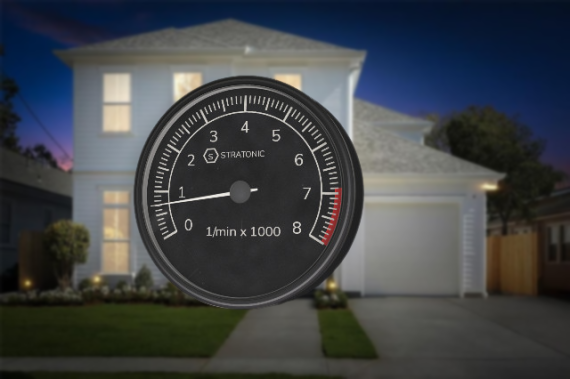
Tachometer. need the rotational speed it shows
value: 700 rpm
